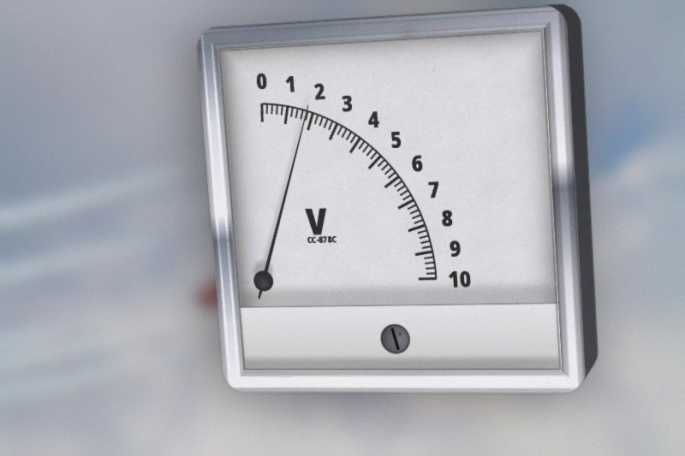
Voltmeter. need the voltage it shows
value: 1.8 V
